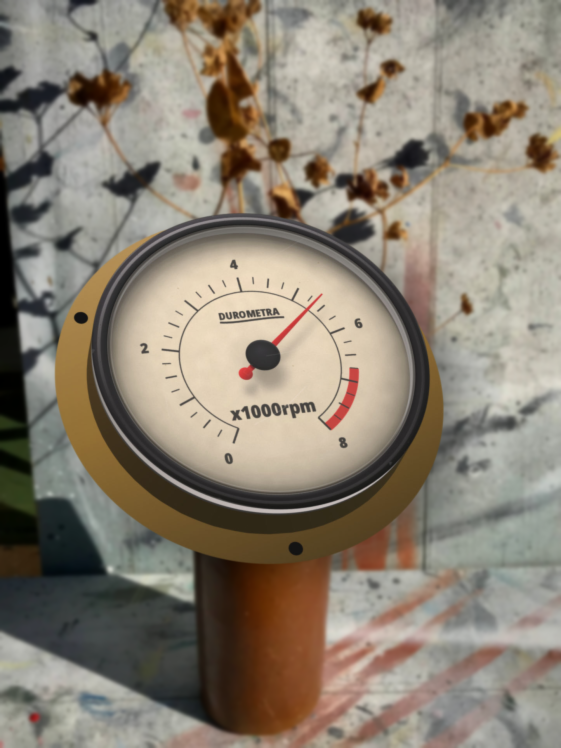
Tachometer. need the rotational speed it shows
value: 5375 rpm
